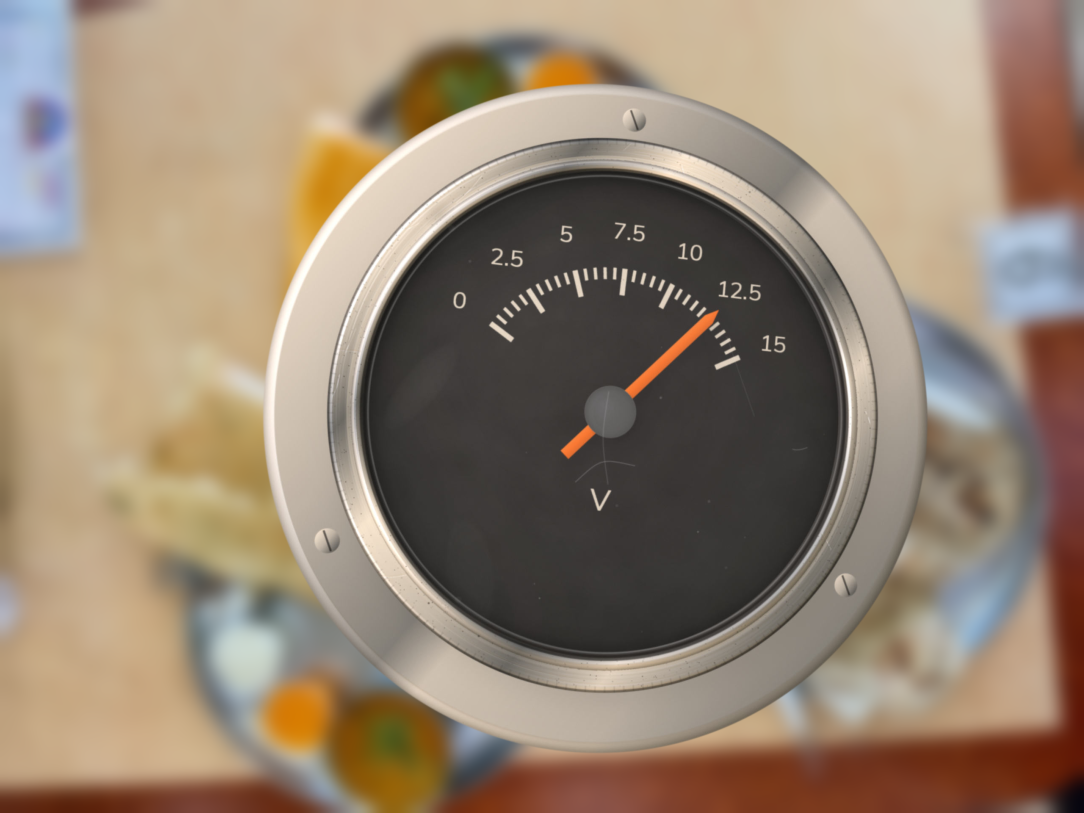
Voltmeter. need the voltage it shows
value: 12.5 V
